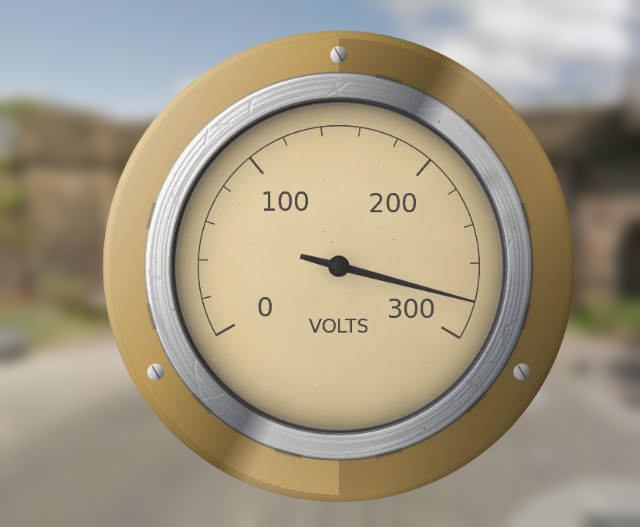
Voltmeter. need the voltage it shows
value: 280 V
